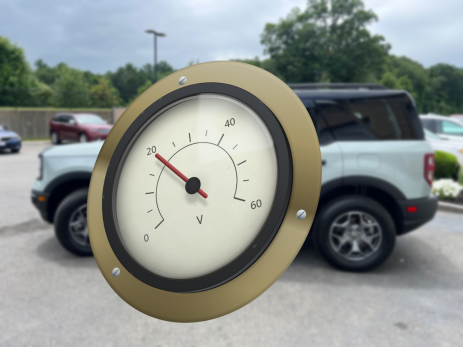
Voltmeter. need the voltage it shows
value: 20 V
